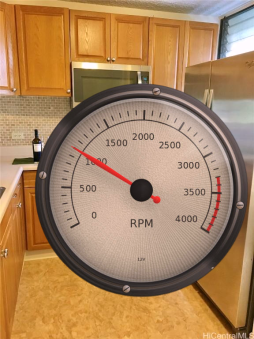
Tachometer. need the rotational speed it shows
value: 1000 rpm
